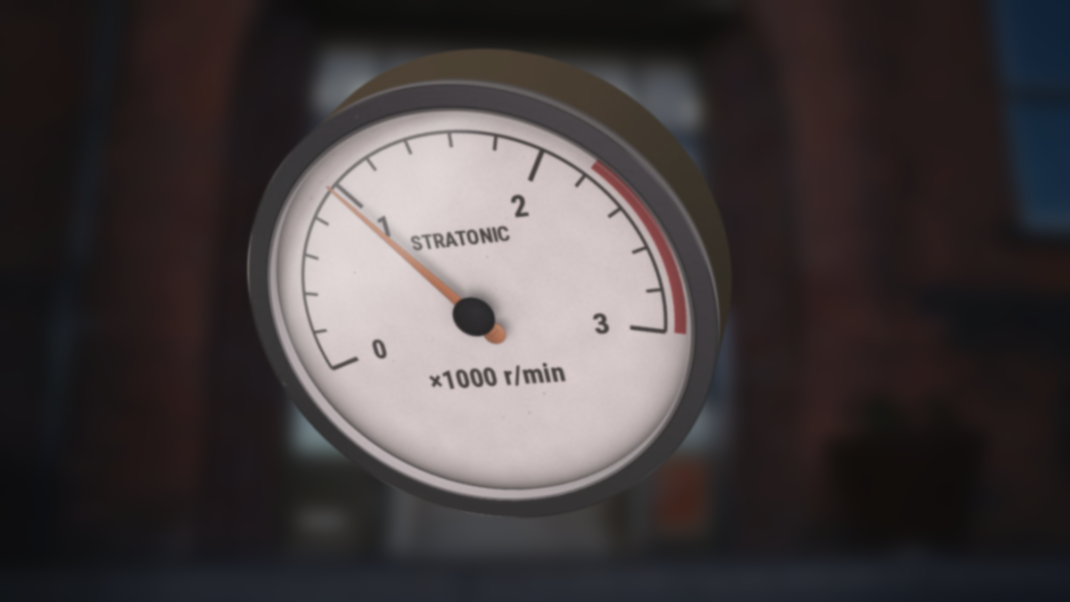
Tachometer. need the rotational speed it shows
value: 1000 rpm
